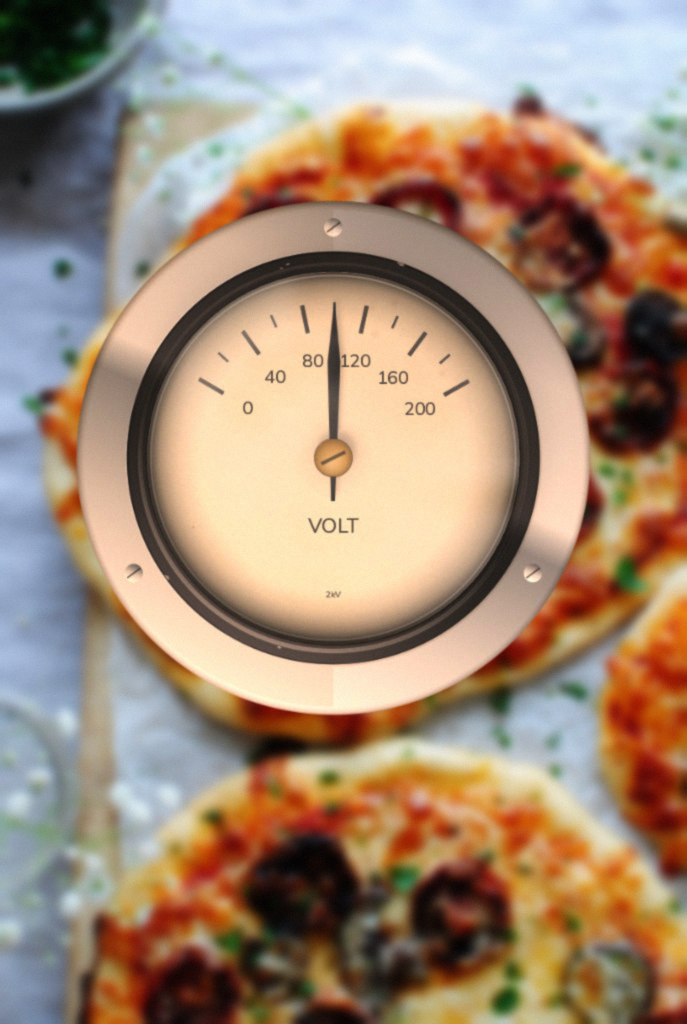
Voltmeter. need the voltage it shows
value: 100 V
